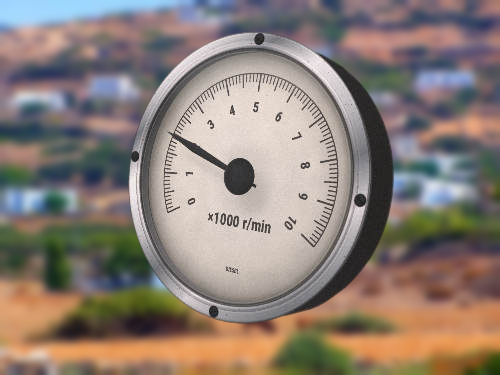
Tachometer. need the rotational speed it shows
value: 2000 rpm
